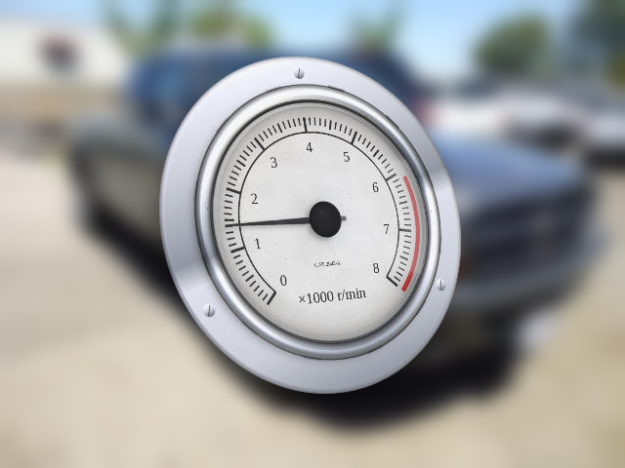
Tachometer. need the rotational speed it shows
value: 1400 rpm
